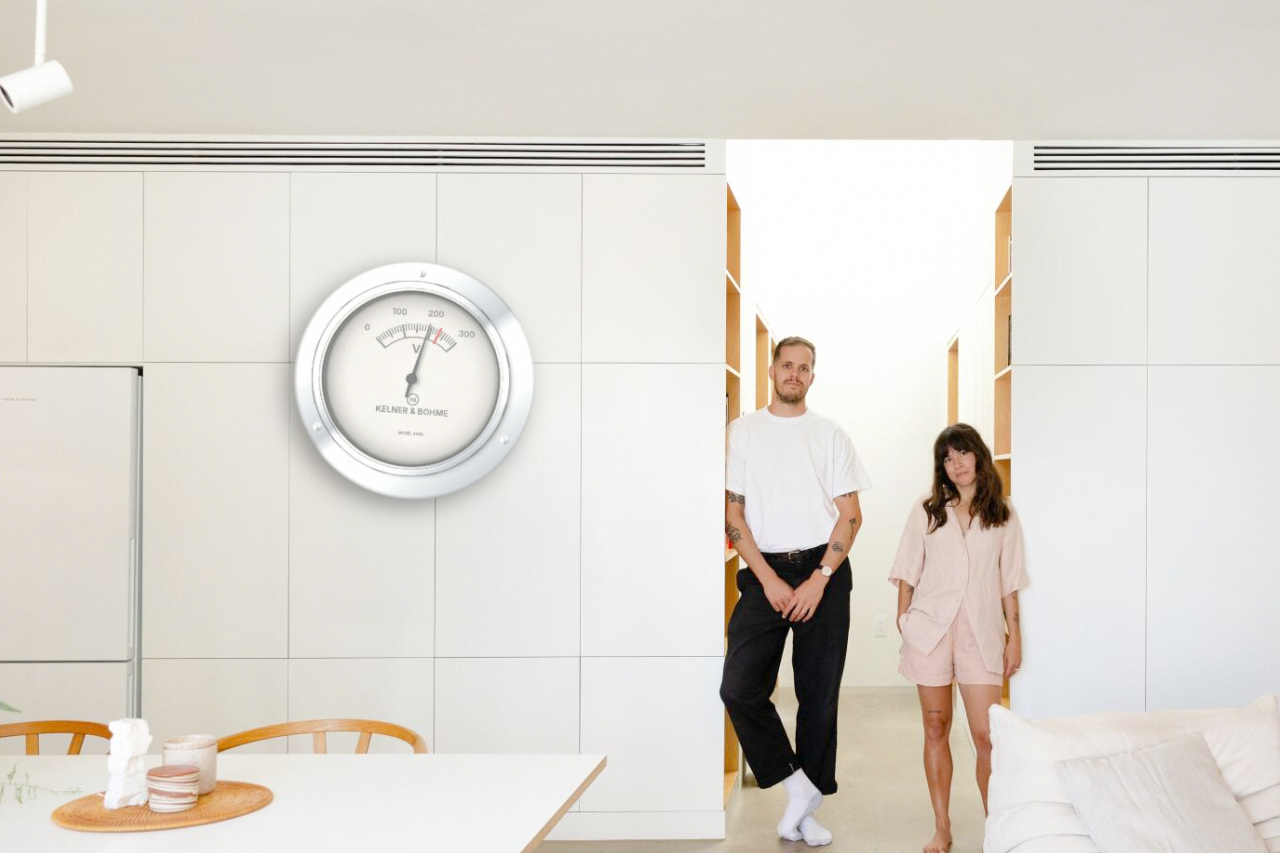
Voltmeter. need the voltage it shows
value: 200 V
